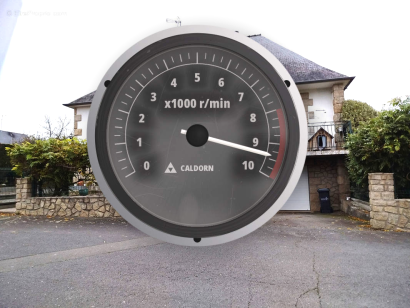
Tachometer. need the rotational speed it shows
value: 9375 rpm
